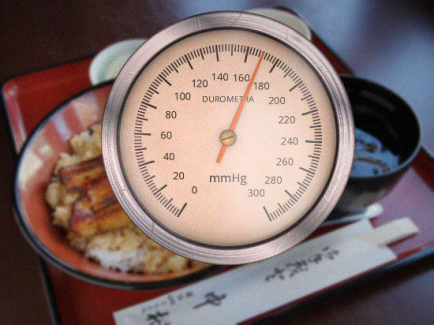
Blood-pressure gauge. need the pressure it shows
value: 170 mmHg
